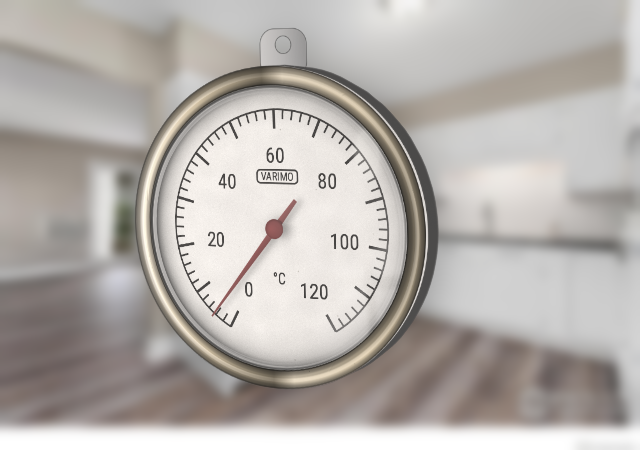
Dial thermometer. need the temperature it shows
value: 4 °C
